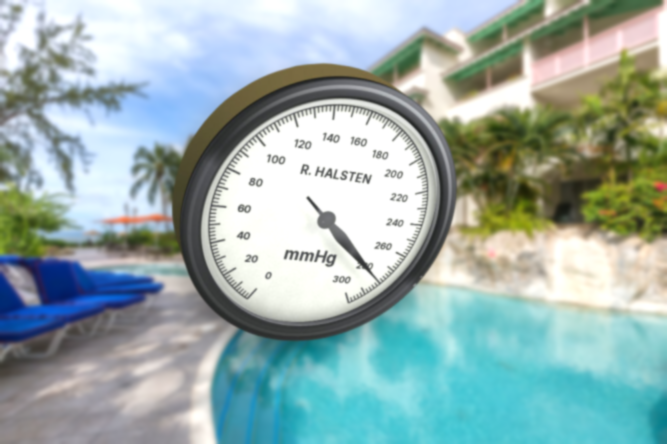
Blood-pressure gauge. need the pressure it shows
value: 280 mmHg
